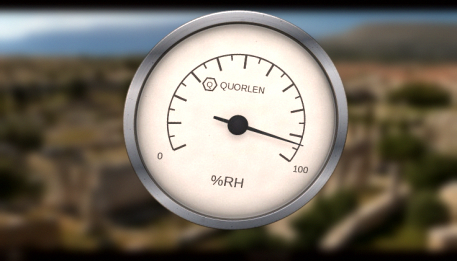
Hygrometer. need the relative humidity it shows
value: 92.5 %
